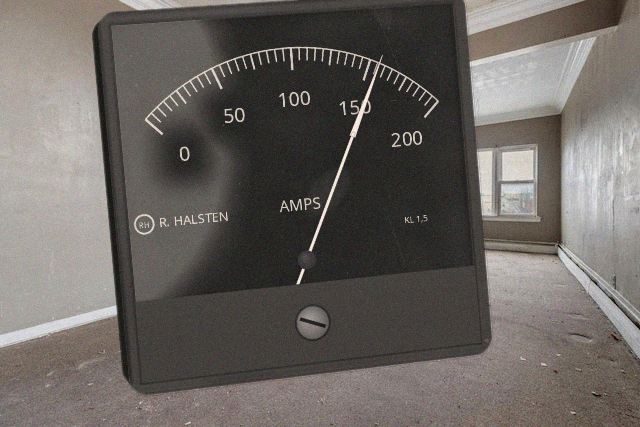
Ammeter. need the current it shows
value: 155 A
